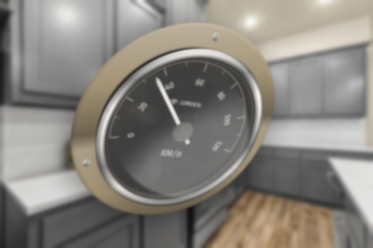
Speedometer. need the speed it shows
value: 35 km/h
